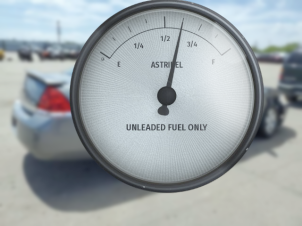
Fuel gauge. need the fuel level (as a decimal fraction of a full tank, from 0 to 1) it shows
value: 0.625
